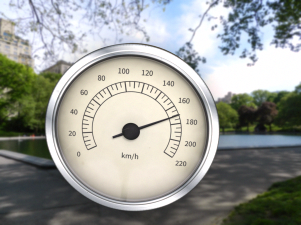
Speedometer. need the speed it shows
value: 170 km/h
